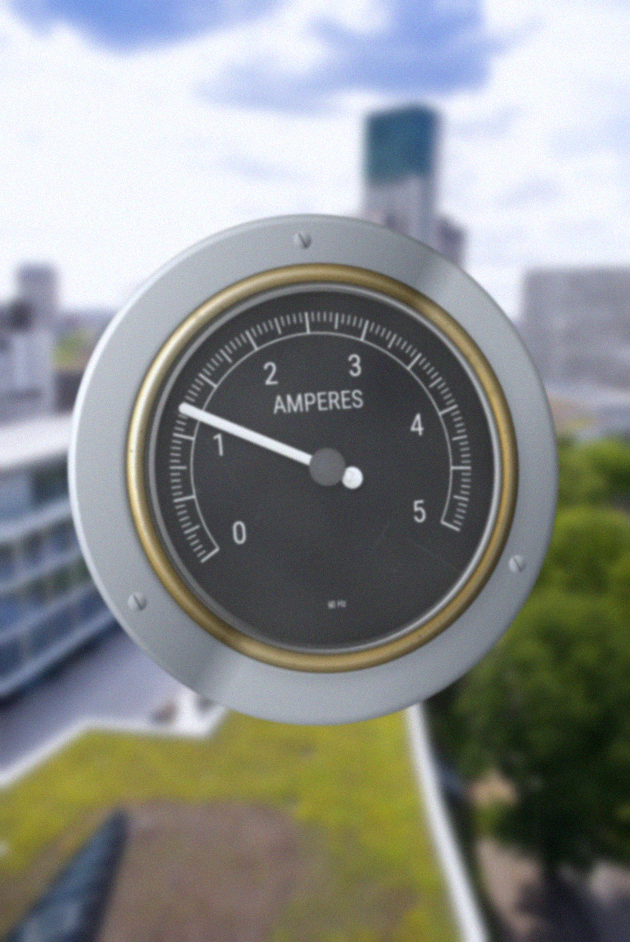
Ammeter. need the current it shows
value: 1.2 A
